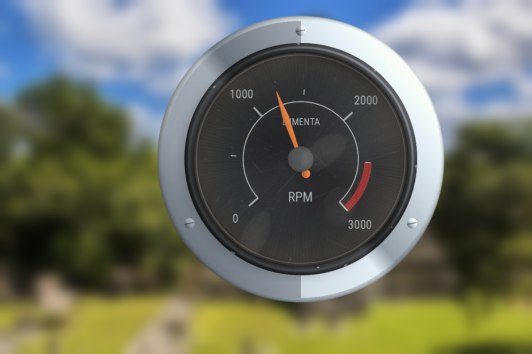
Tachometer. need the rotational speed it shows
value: 1250 rpm
